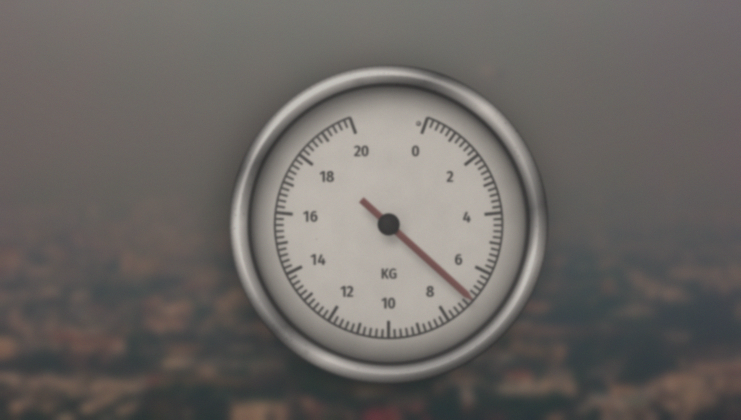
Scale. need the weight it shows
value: 7 kg
